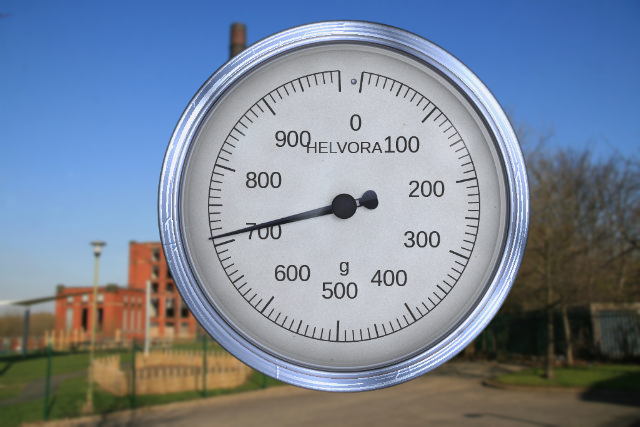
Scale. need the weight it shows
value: 710 g
